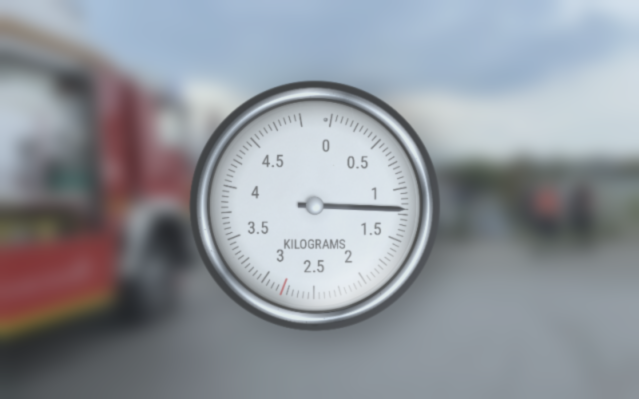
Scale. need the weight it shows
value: 1.2 kg
